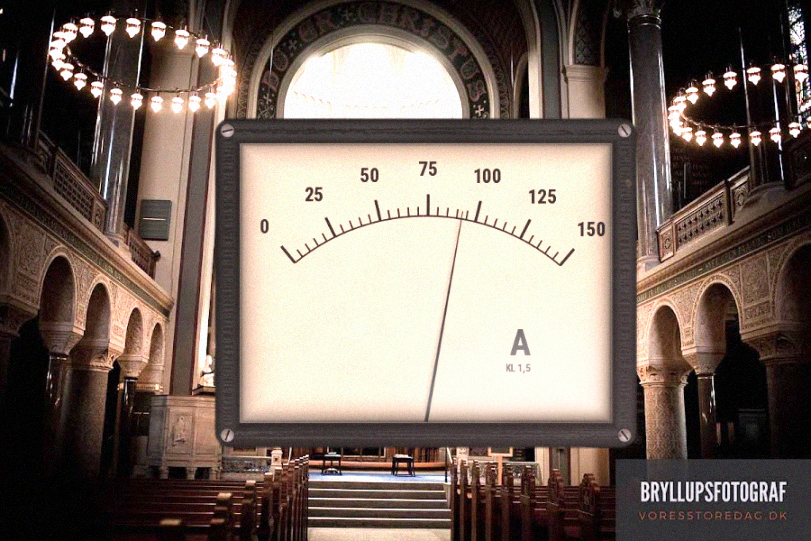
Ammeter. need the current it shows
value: 92.5 A
